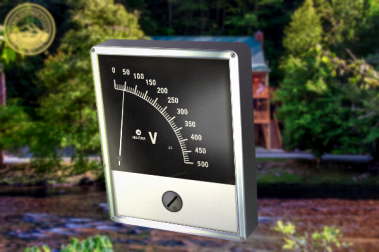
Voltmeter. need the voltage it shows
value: 50 V
